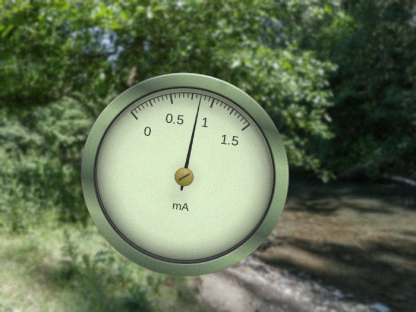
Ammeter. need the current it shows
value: 0.85 mA
